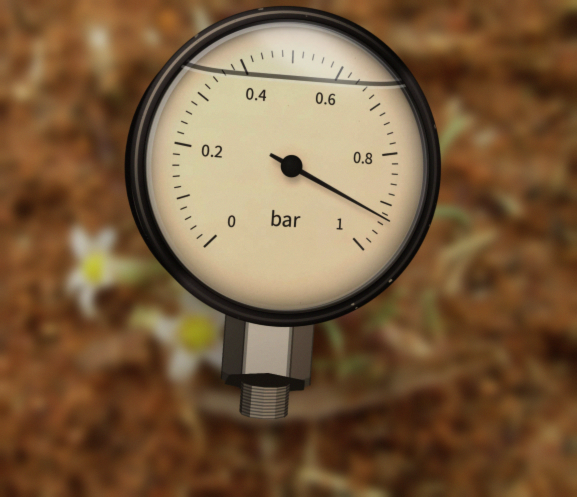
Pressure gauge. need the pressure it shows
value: 0.93 bar
